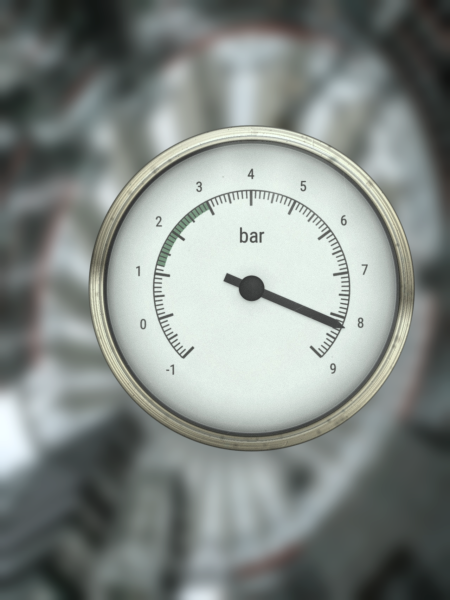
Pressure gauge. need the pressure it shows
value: 8.2 bar
